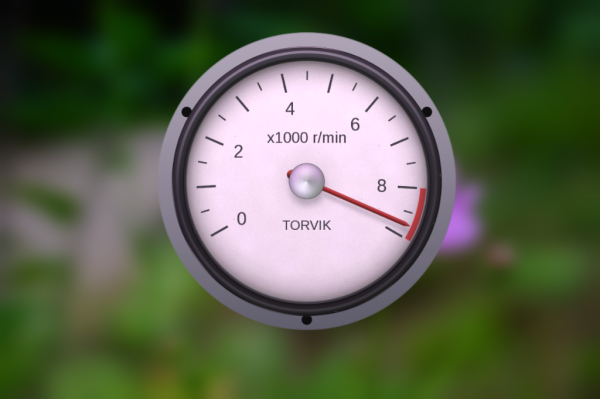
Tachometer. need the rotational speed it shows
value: 8750 rpm
